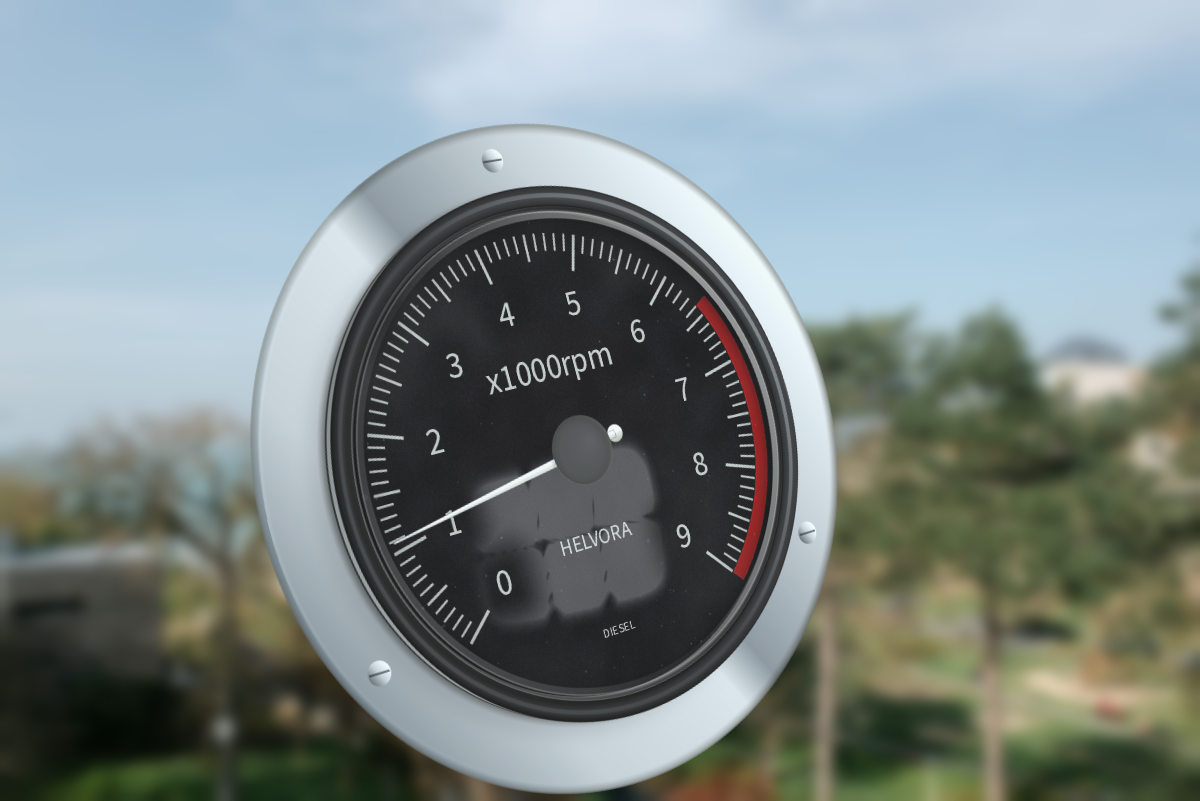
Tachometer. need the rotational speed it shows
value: 1100 rpm
